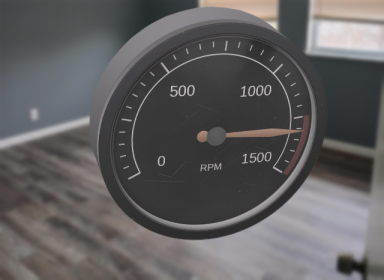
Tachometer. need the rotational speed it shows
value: 1300 rpm
